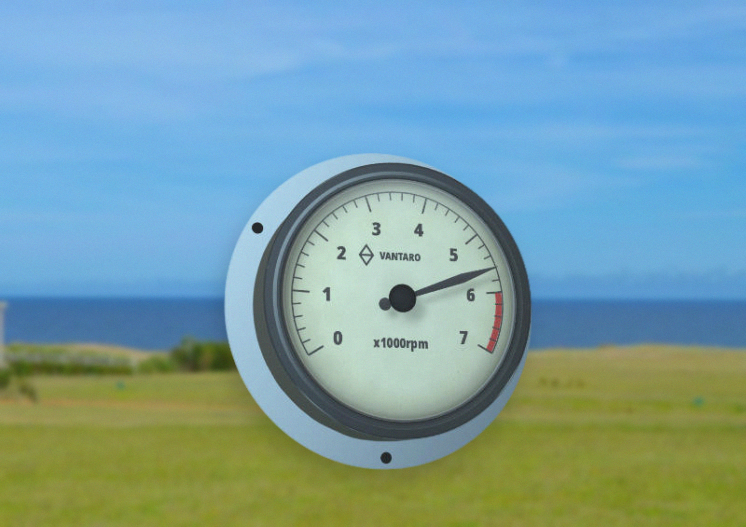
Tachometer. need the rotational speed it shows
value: 5600 rpm
